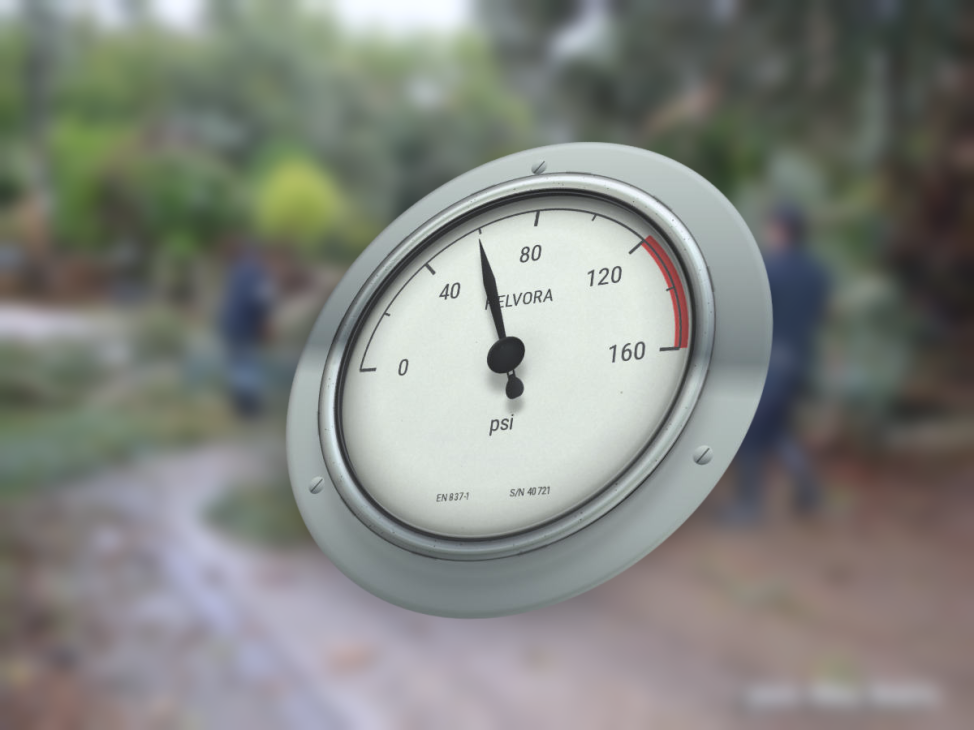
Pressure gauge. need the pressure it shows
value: 60 psi
